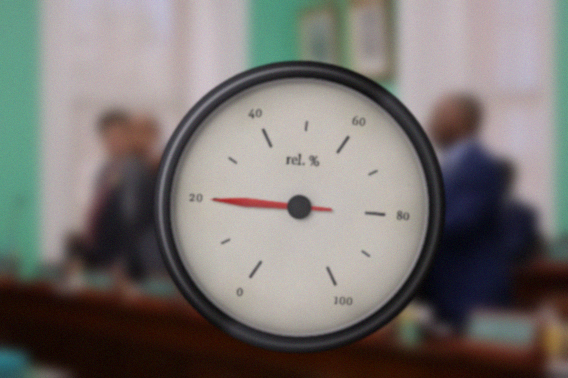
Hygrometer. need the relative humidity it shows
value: 20 %
